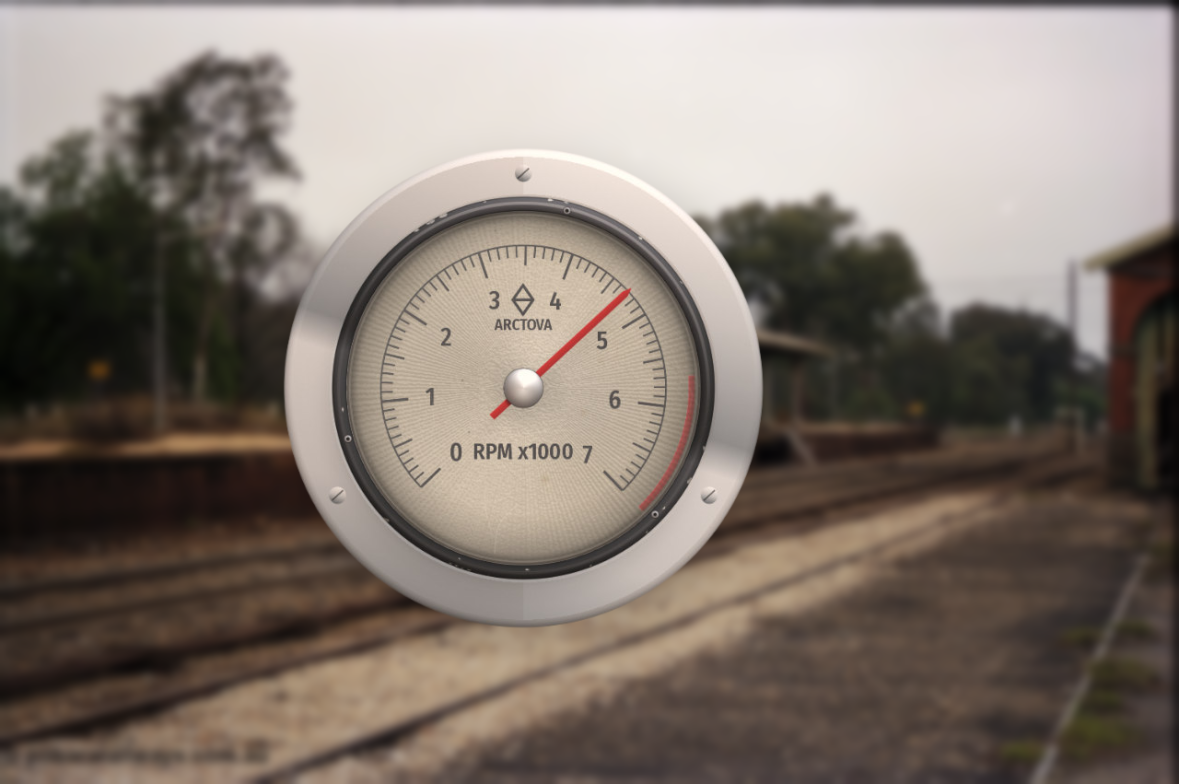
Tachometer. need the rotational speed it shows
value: 4700 rpm
